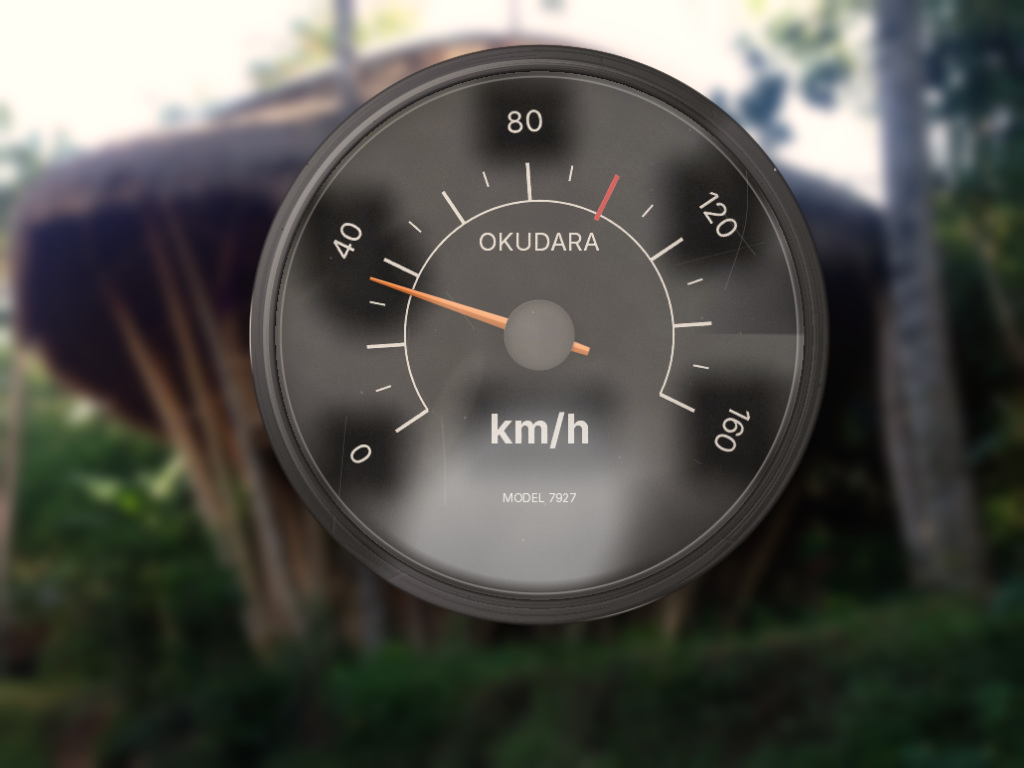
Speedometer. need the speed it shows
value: 35 km/h
